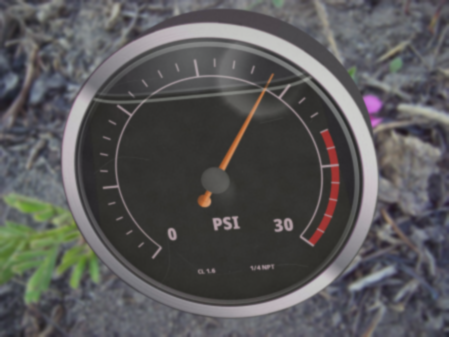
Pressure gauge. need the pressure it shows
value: 19 psi
